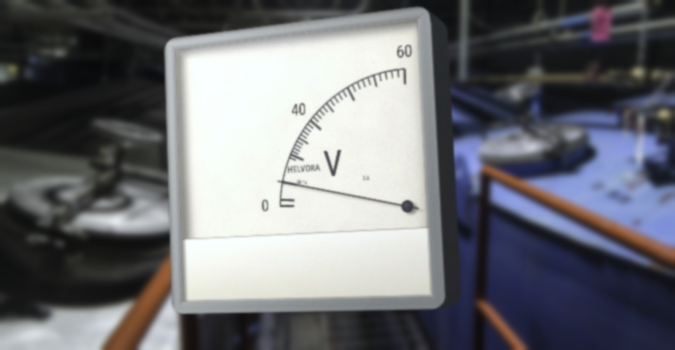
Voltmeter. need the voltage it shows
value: 20 V
